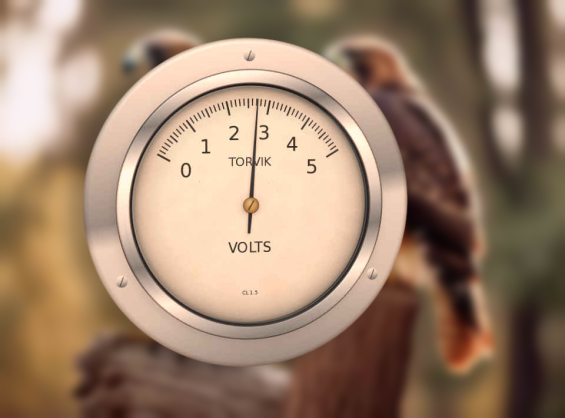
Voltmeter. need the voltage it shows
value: 2.7 V
